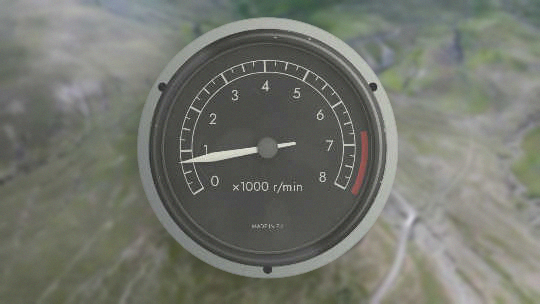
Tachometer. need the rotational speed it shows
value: 750 rpm
